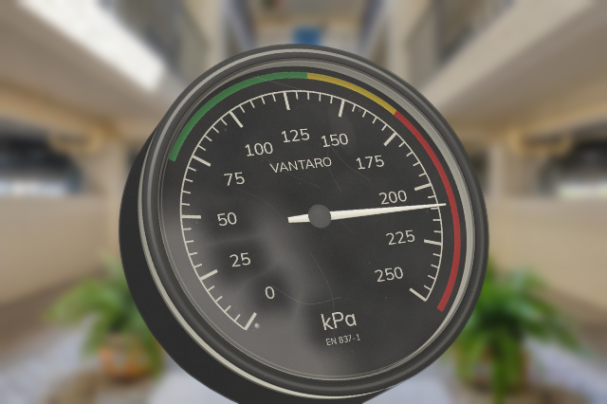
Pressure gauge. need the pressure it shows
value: 210 kPa
